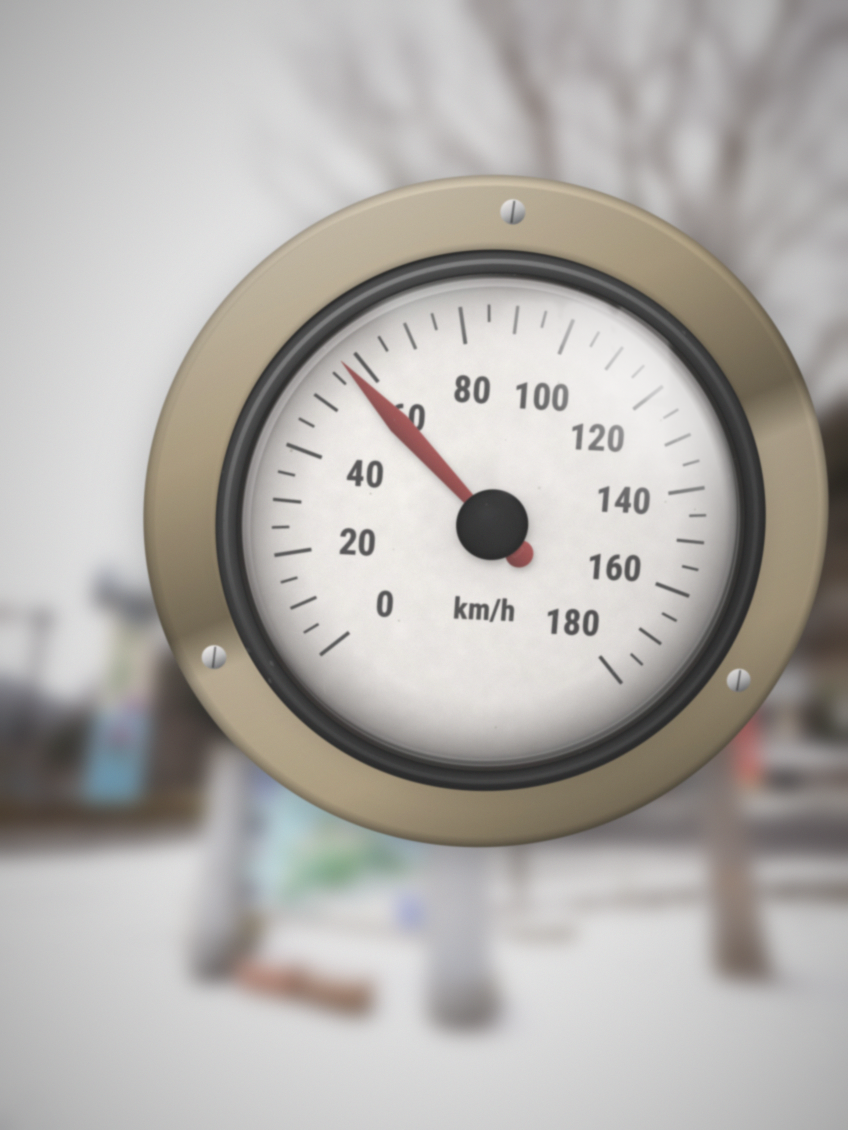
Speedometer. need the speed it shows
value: 57.5 km/h
